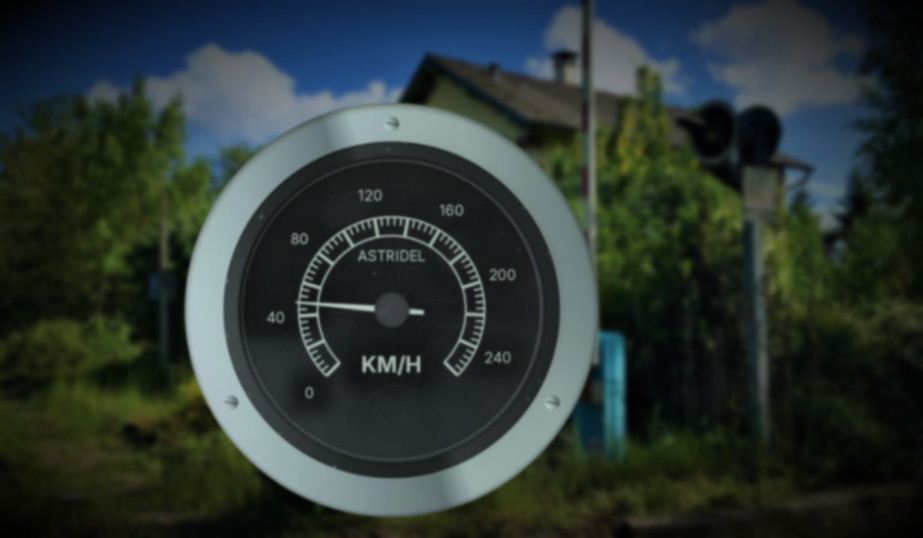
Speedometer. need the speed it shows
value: 48 km/h
